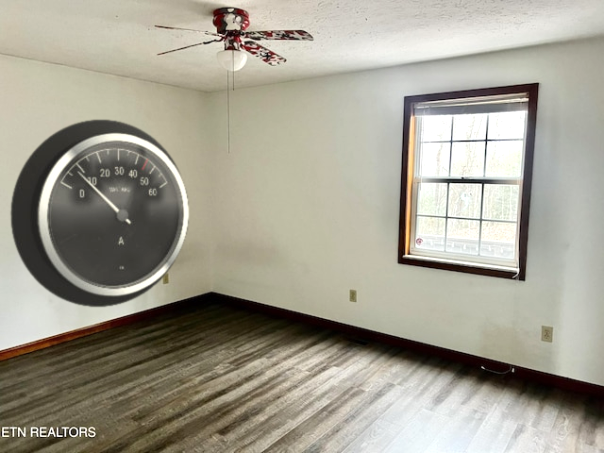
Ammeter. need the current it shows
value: 7.5 A
